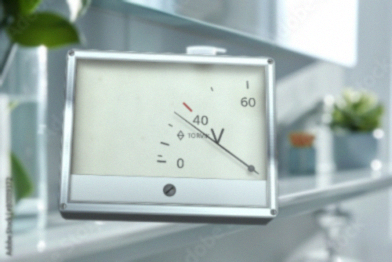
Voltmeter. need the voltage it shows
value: 35 V
